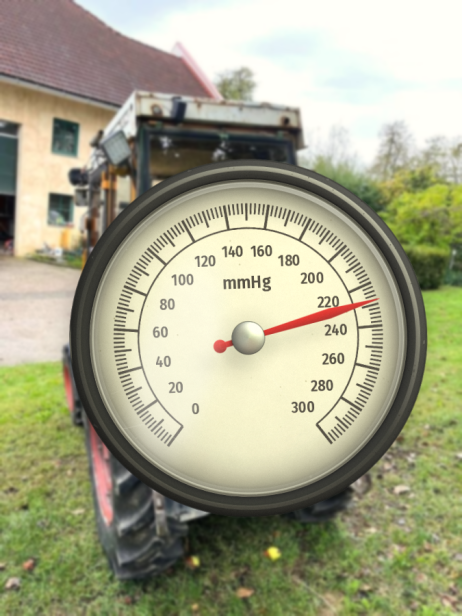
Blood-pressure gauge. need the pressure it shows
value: 228 mmHg
